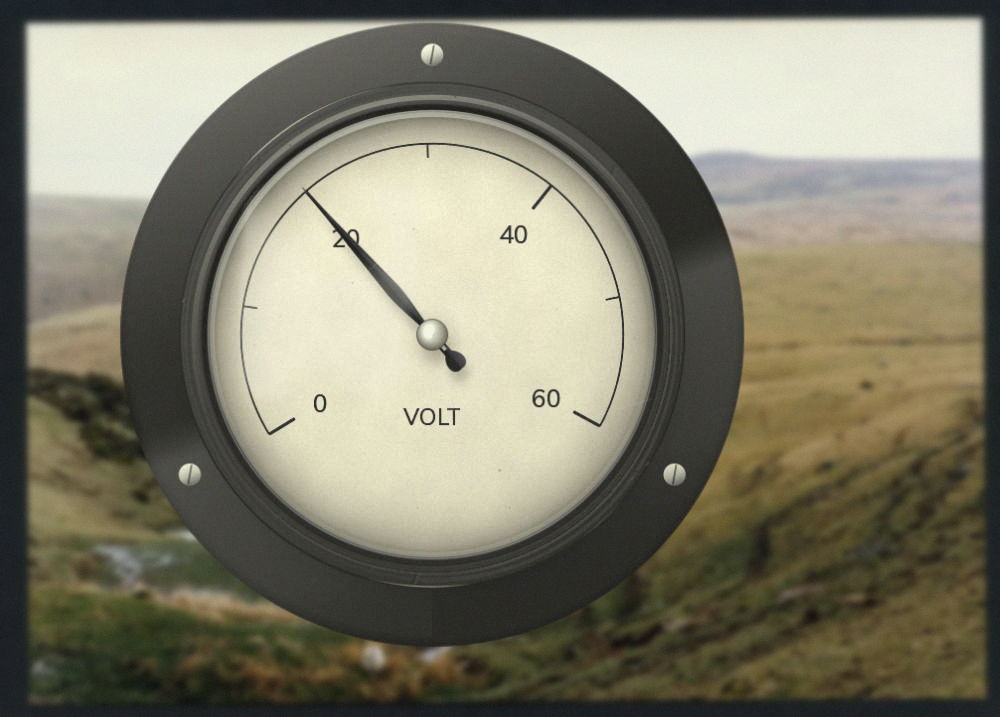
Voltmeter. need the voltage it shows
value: 20 V
